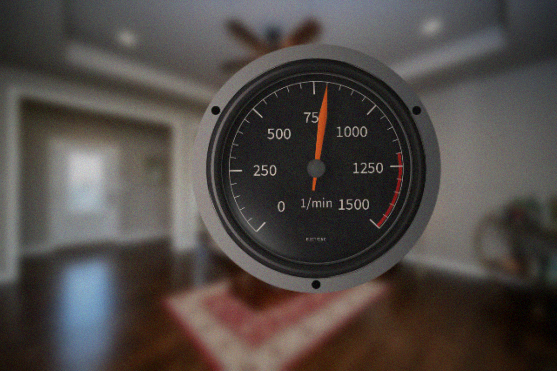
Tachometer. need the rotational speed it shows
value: 800 rpm
